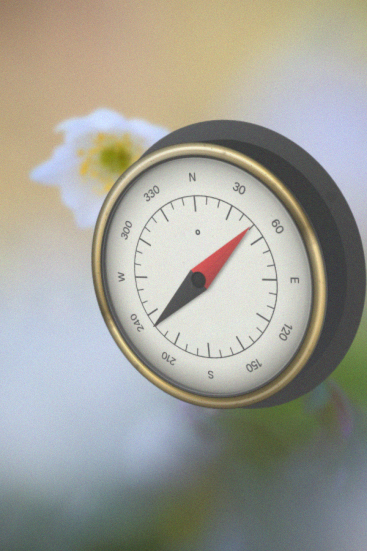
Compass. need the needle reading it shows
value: 50 °
